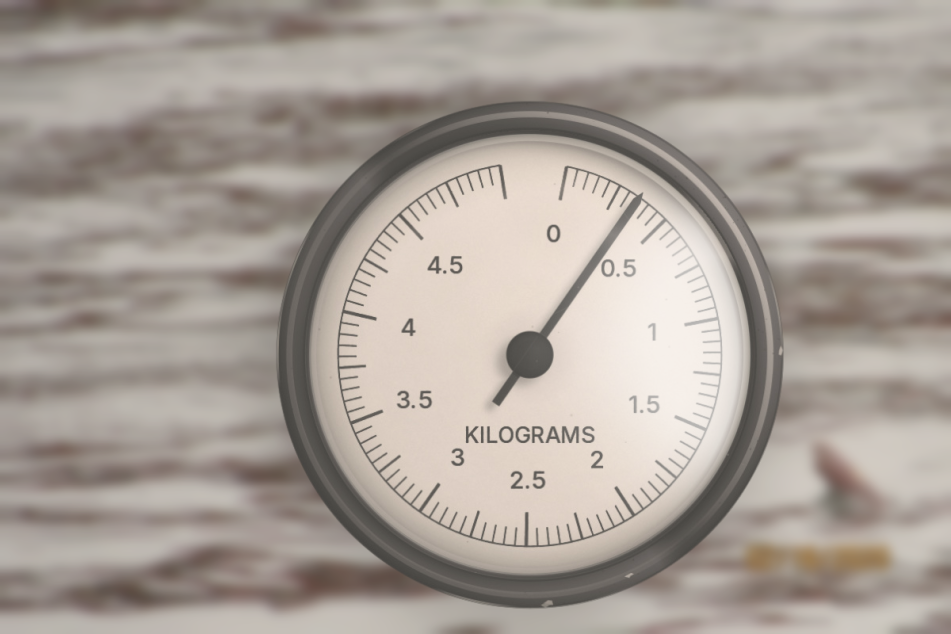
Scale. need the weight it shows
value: 0.35 kg
